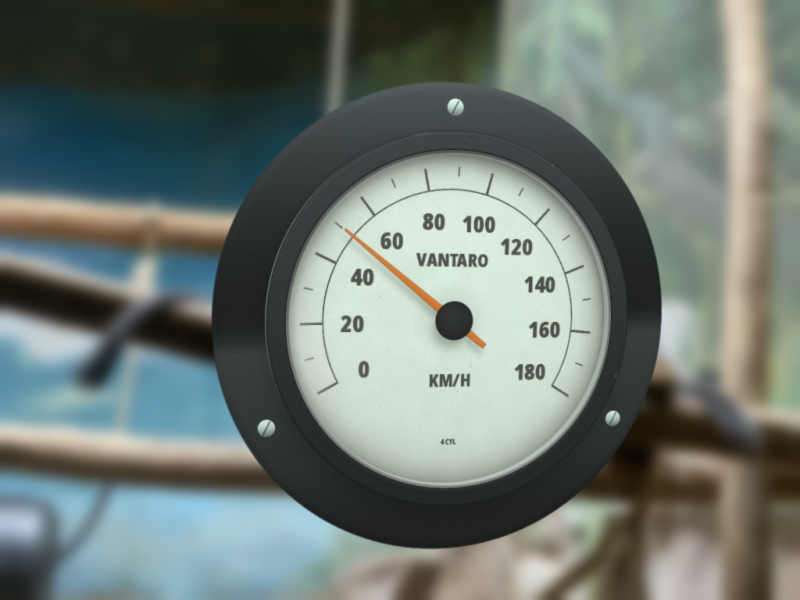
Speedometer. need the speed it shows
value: 50 km/h
